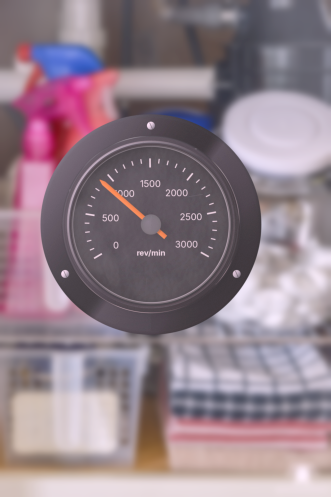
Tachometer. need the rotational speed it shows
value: 900 rpm
